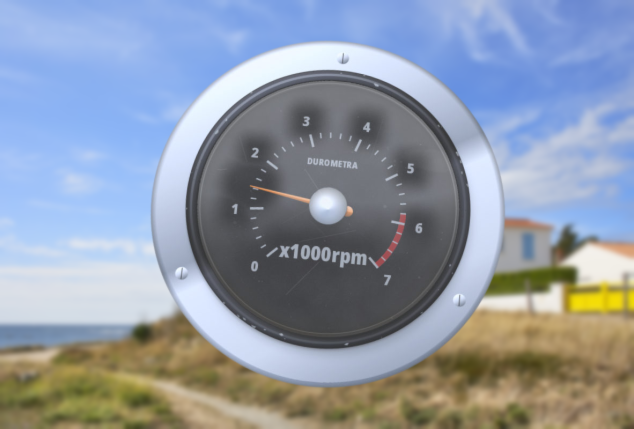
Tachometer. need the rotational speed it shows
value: 1400 rpm
